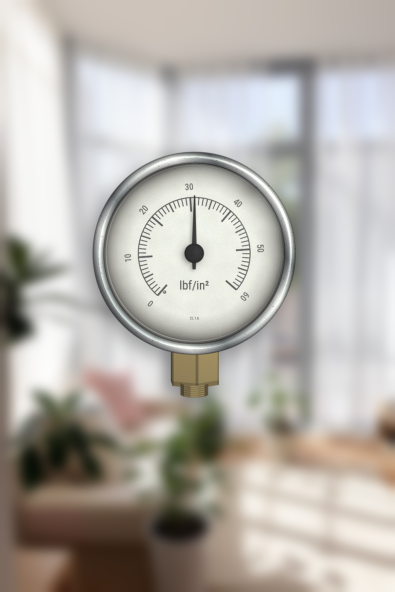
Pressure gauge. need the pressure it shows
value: 31 psi
